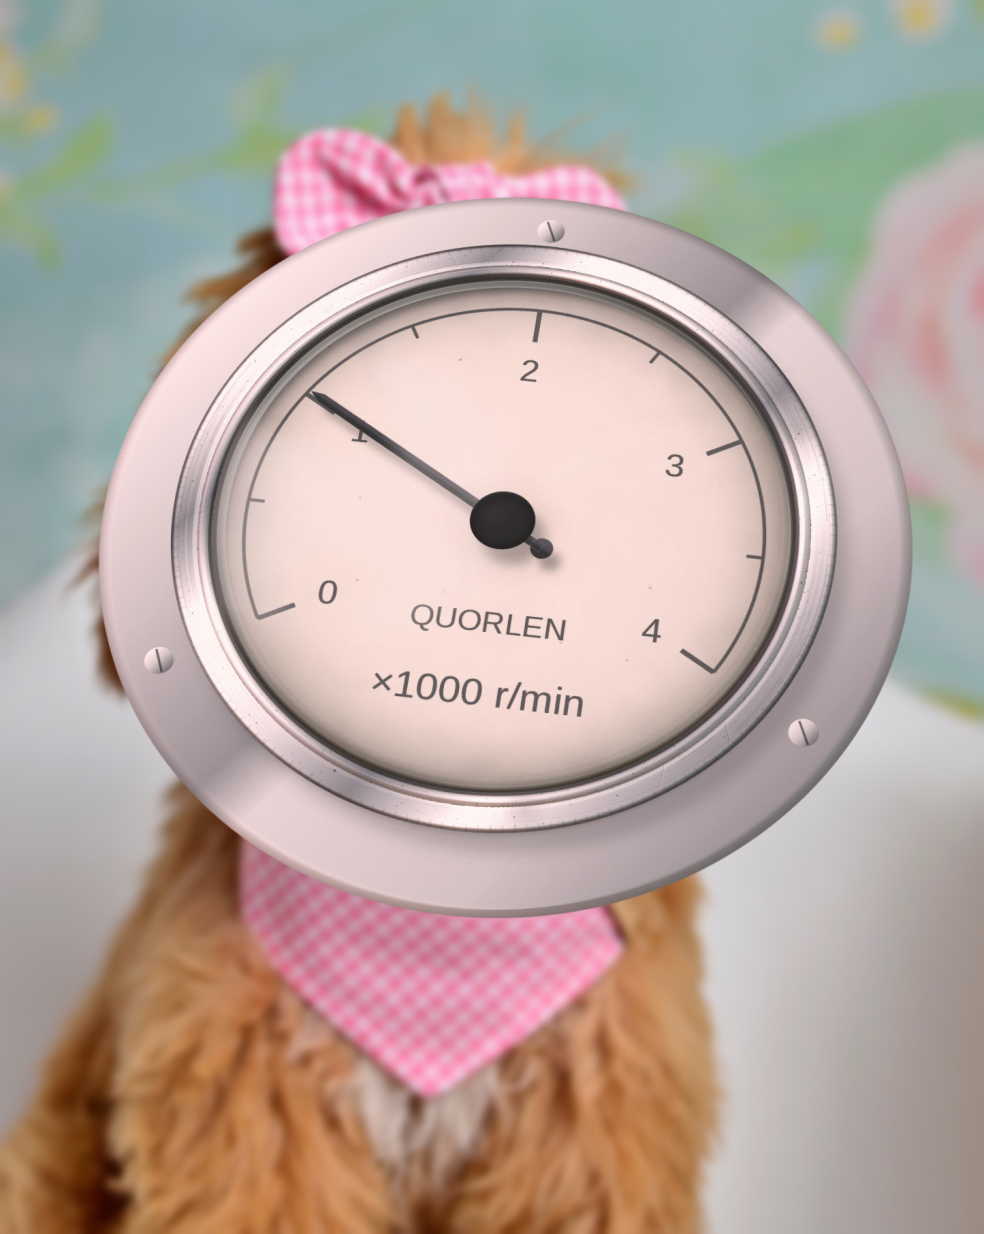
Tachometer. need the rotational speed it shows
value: 1000 rpm
